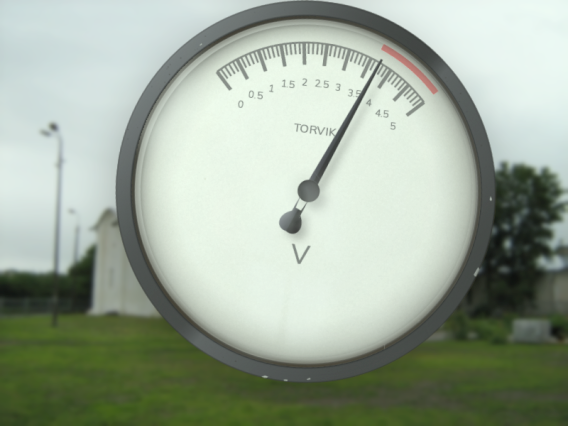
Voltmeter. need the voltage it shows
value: 3.7 V
